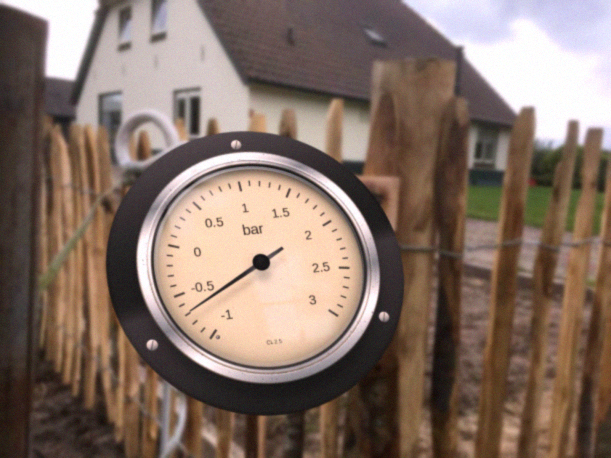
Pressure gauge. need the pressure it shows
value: -0.7 bar
